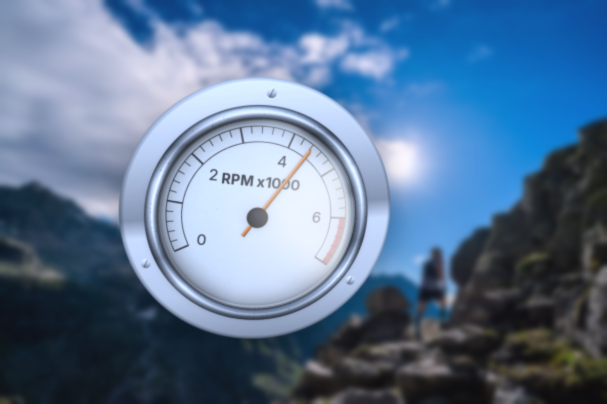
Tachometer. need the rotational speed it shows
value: 4400 rpm
